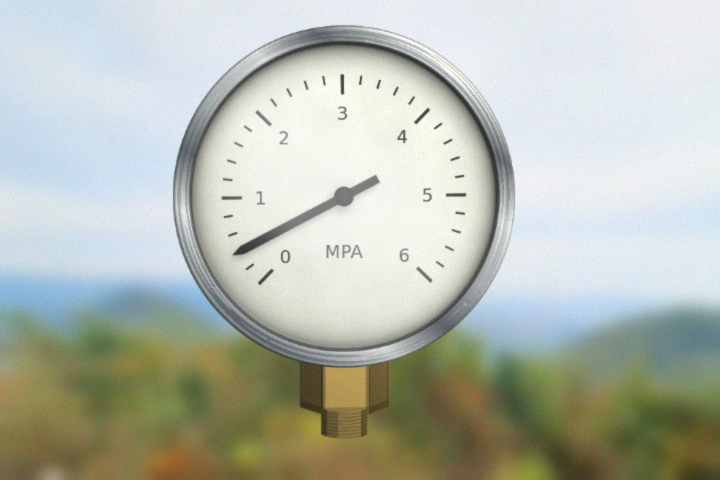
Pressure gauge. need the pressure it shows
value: 0.4 MPa
